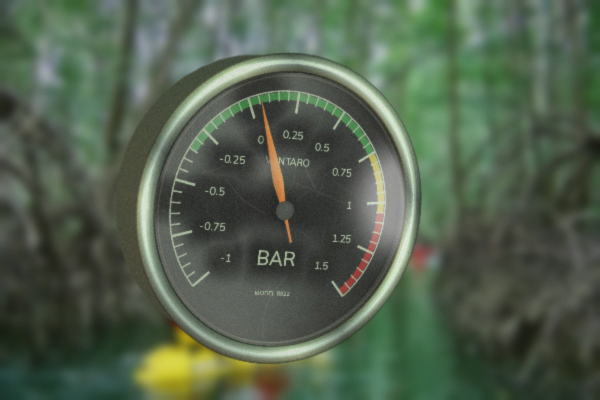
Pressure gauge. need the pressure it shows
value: 0.05 bar
